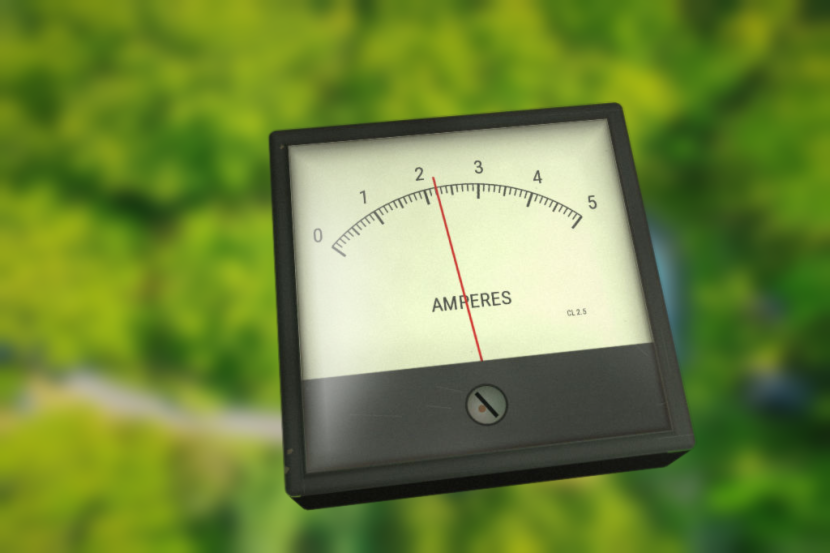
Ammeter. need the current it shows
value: 2.2 A
